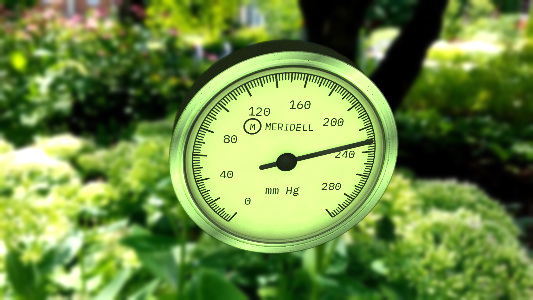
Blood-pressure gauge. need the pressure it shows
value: 230 mmHg
